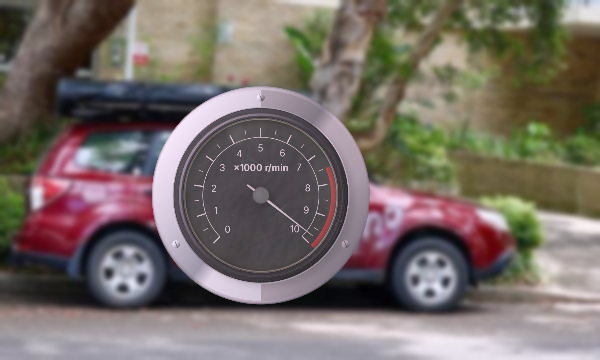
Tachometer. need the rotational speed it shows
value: 9750 rpm
